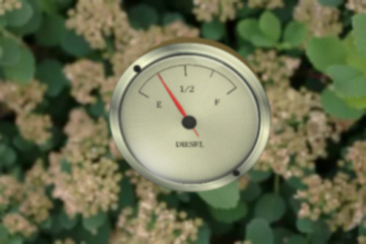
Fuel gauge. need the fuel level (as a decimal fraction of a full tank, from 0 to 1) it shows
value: 0.25
